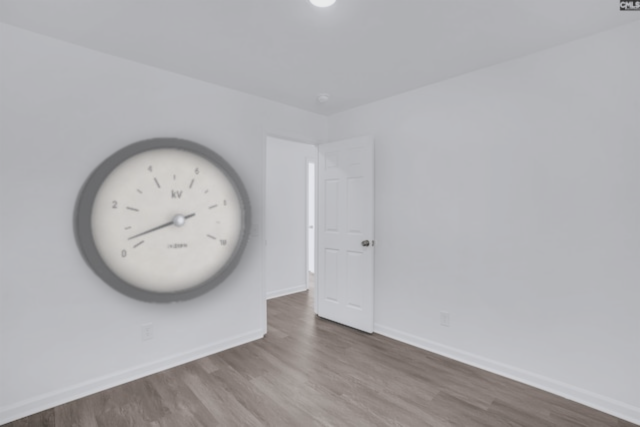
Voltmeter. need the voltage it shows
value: 0.5 kV
